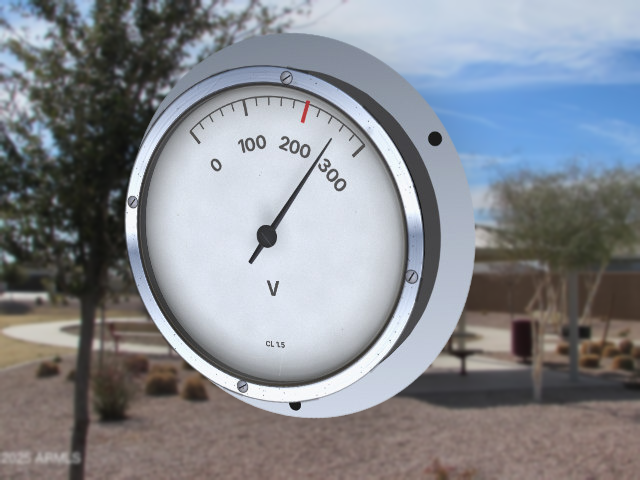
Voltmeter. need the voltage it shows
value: 260 V
